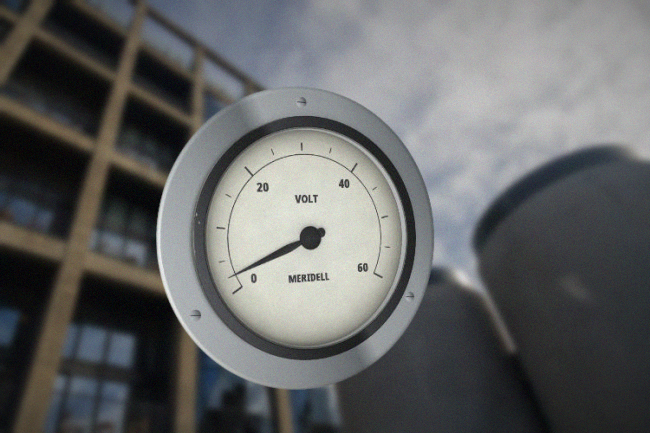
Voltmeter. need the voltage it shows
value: 2.5 V
